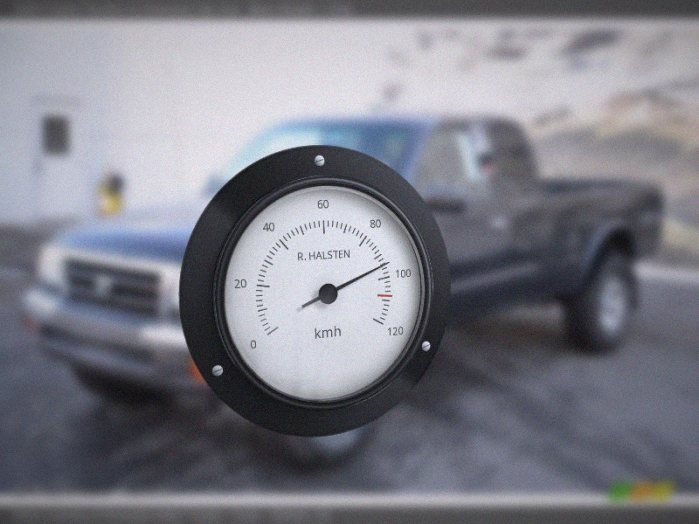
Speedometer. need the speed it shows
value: 94 km/h
